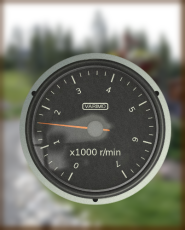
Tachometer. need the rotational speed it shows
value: 1600 rpm
